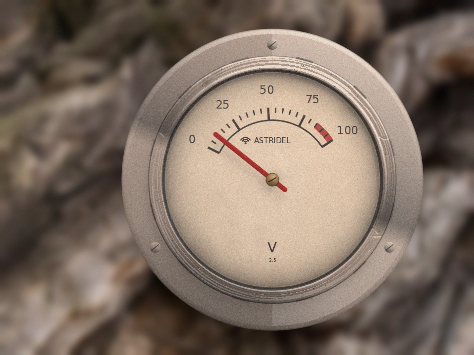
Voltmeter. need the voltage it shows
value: 10 V
